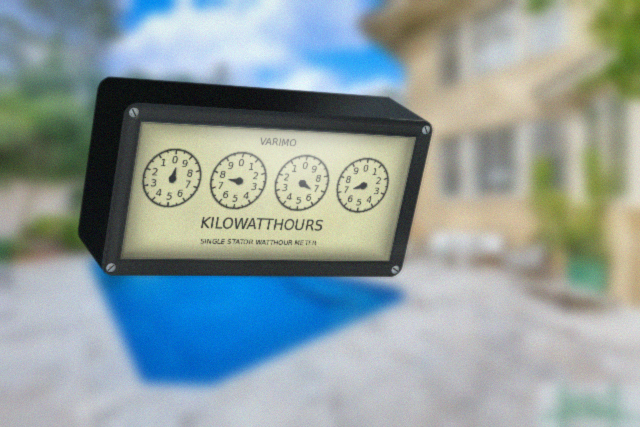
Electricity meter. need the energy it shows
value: 9767 kWh
